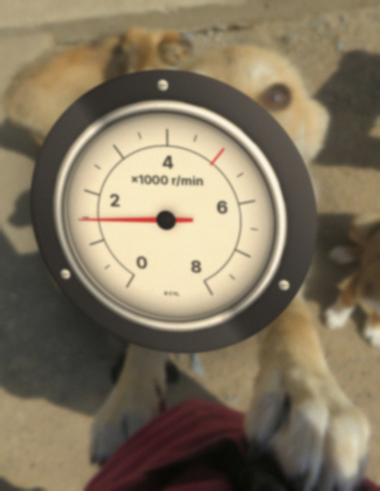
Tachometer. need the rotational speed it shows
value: 1500 rpm
